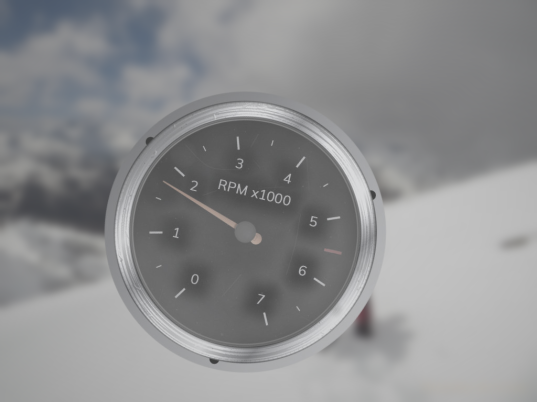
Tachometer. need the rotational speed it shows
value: 1750 rpm
